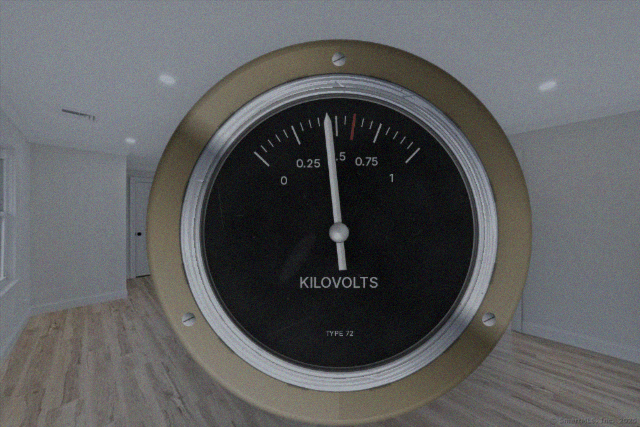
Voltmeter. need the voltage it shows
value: 0.45 kV
